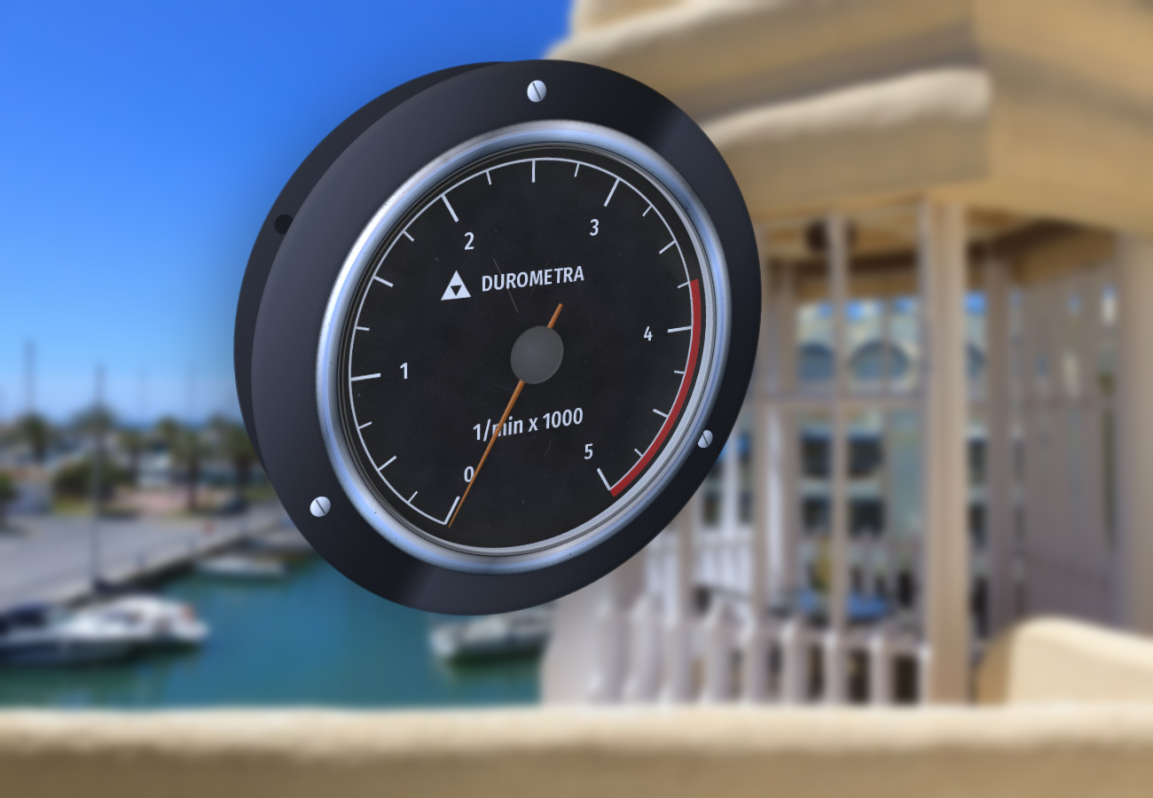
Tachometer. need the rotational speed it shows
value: 0 rpm
